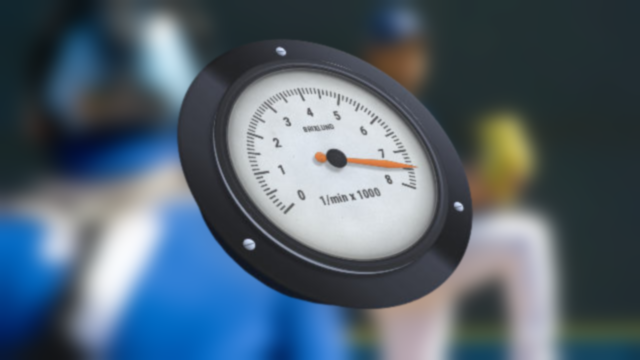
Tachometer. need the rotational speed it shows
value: 7500 rpm
